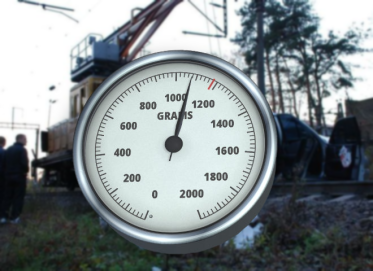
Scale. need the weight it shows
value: 1080 g
